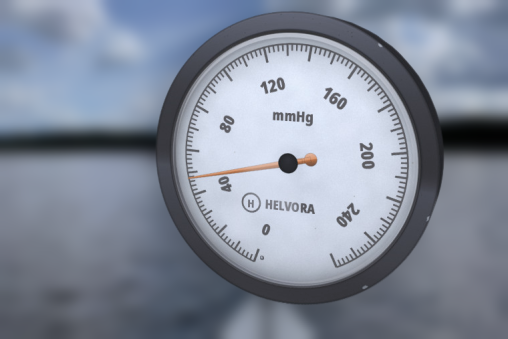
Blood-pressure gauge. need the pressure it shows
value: 48 mmHg
